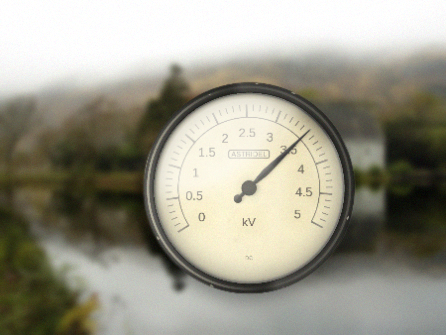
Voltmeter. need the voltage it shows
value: 3.5 kV
